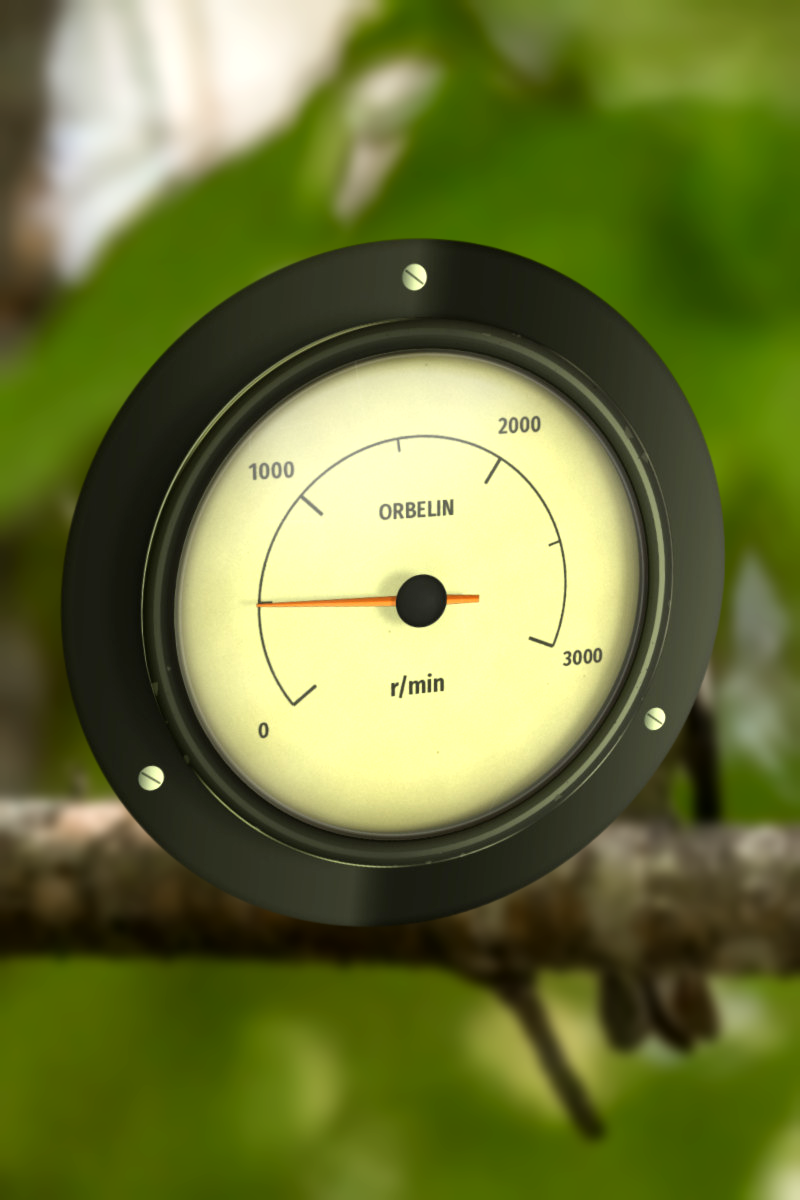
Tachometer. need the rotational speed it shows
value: 500 rpm
